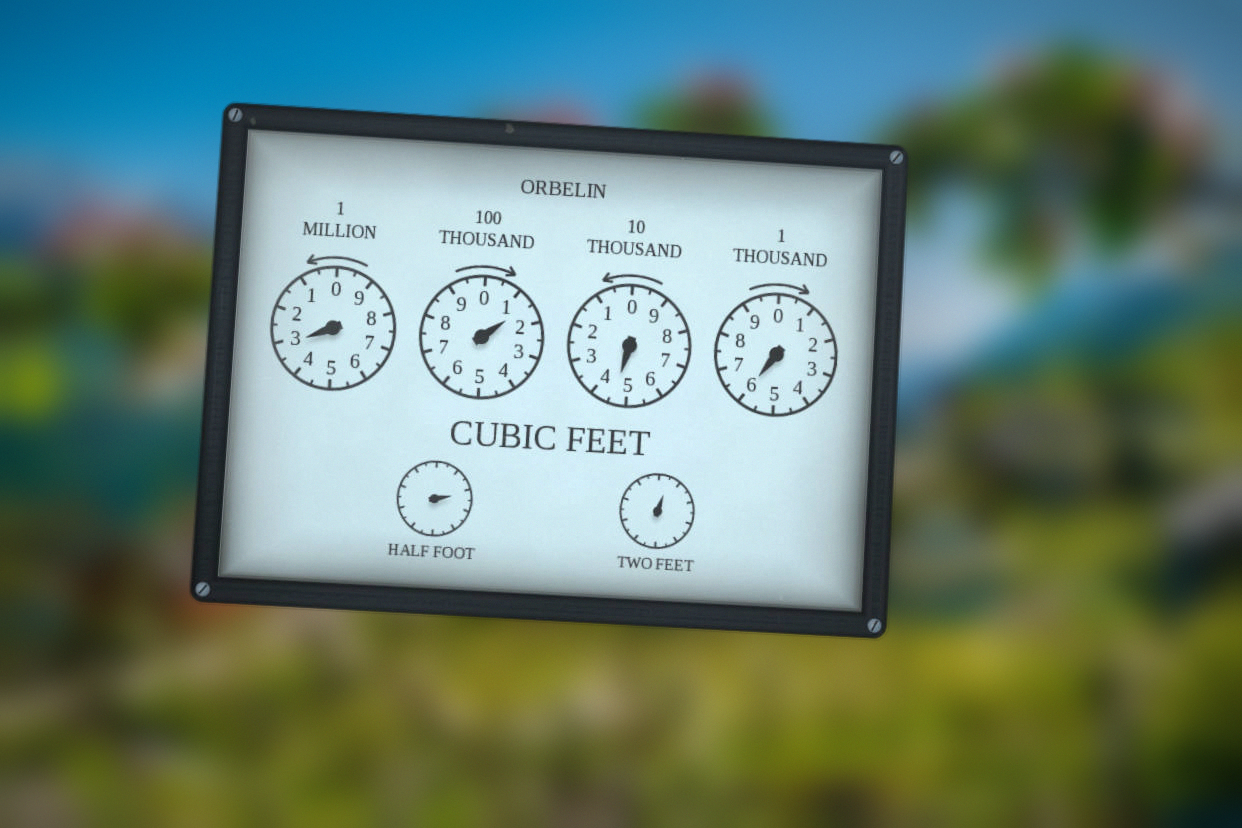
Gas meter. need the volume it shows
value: 314600 ft³
